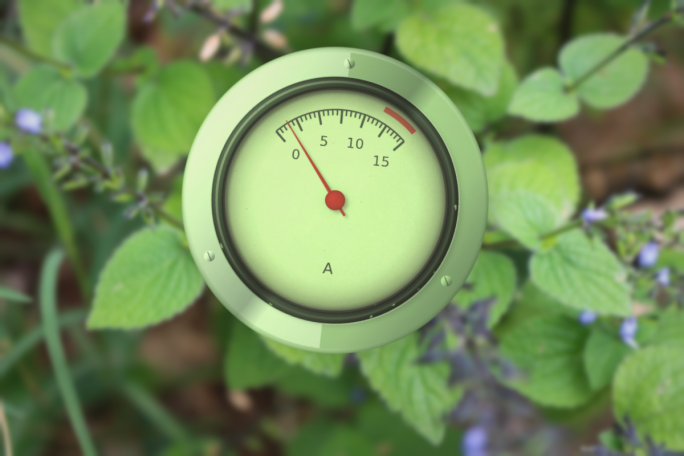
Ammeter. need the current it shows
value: 1.5 A
